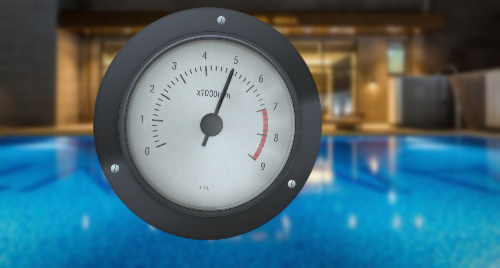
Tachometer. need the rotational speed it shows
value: 5000 rpm
